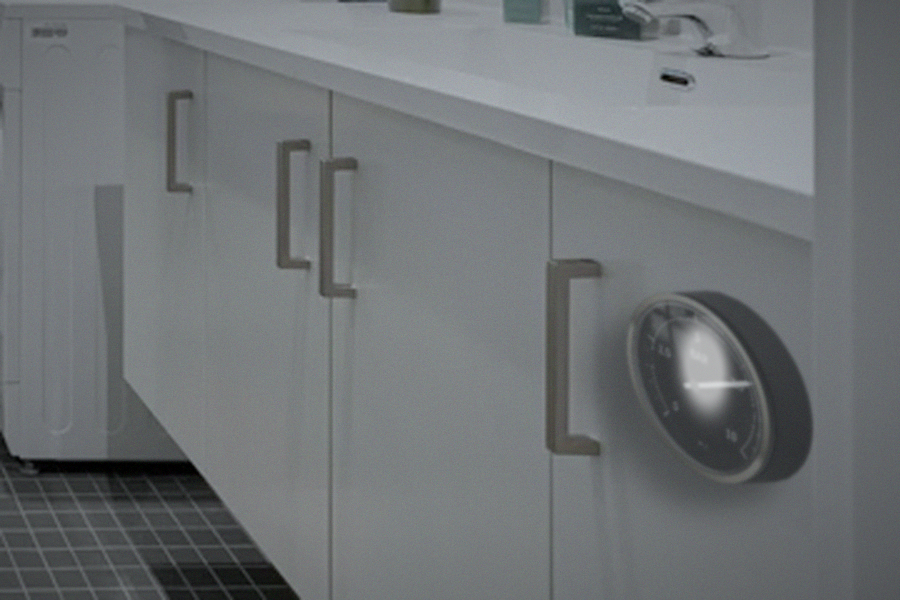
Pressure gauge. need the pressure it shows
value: 7.5 bar
